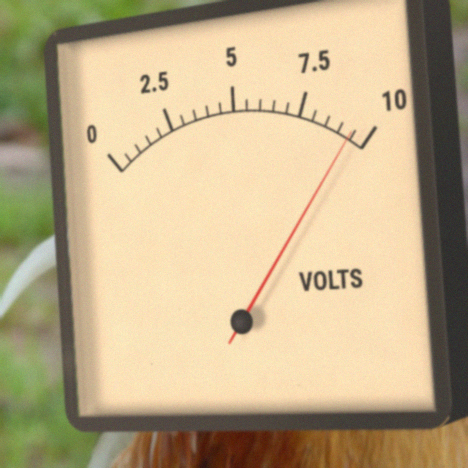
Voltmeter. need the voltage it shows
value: 9.5 V
